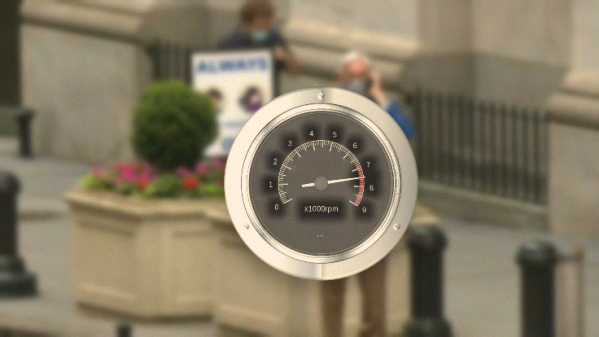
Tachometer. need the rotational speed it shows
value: 7500 rpm
